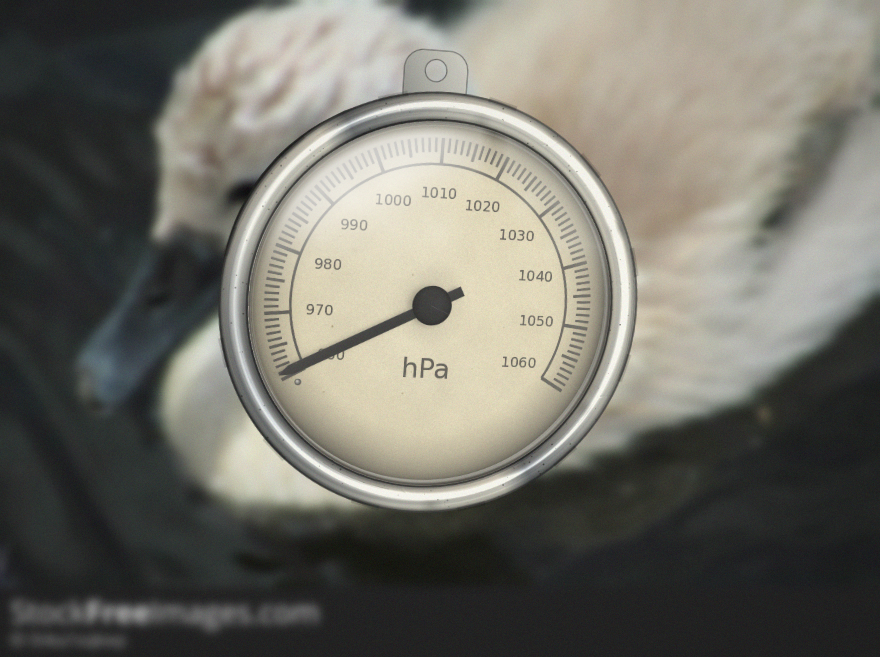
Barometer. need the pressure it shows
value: 961 hPa
